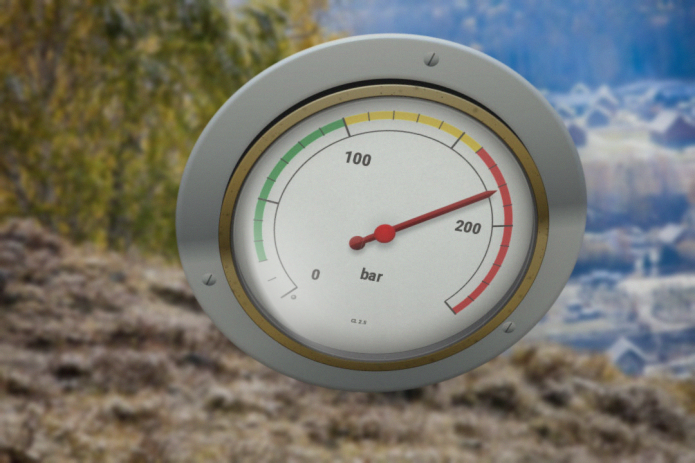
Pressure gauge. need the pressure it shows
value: 180 bar
